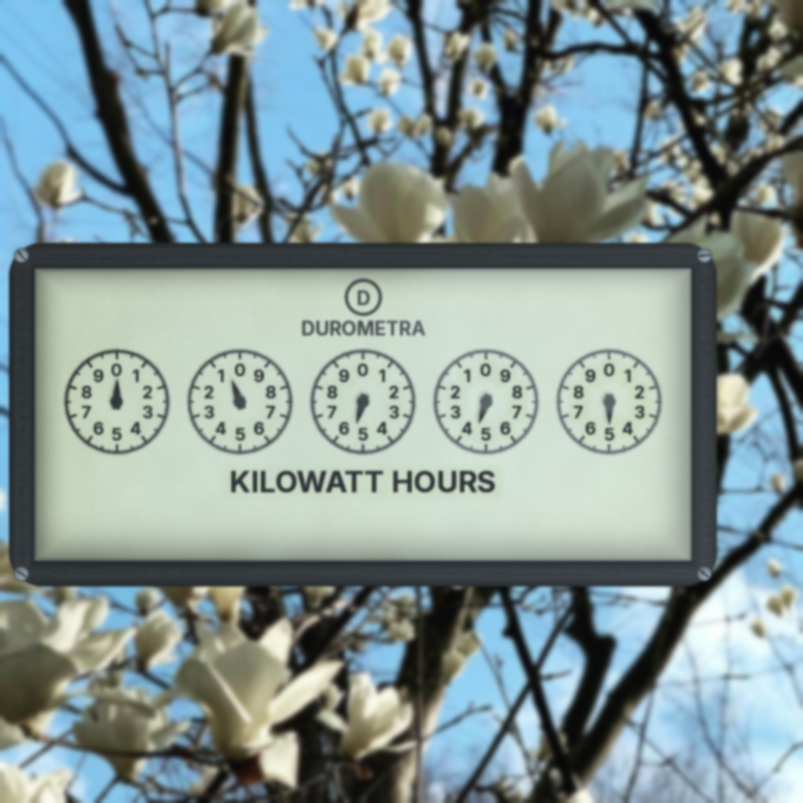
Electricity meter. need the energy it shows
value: 545 kWh
